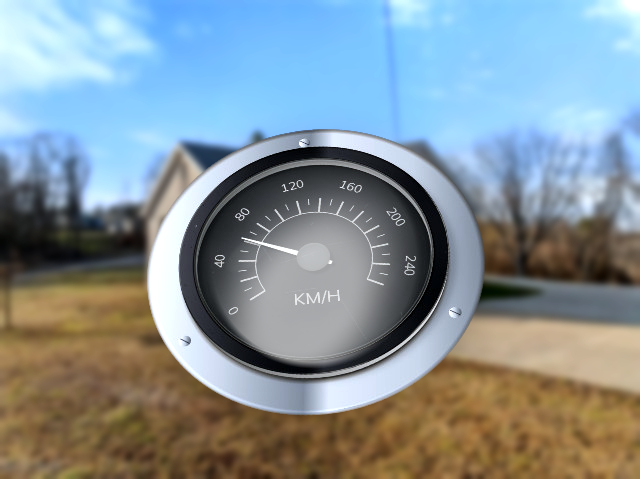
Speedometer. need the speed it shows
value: 60 km/h
